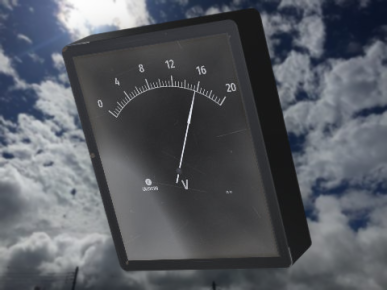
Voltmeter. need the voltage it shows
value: 16 V
